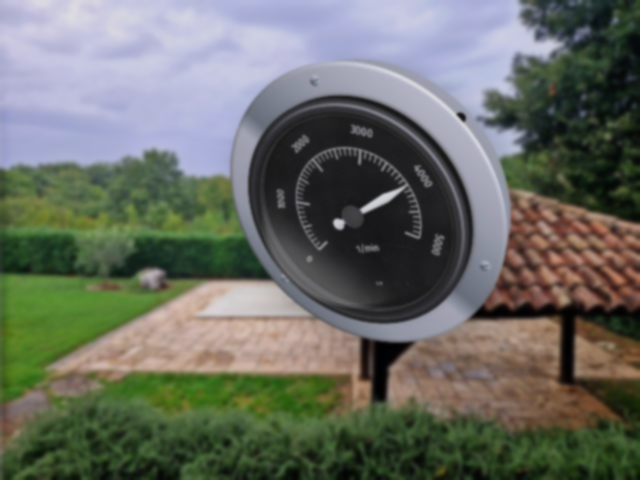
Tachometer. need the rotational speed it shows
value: 4000 rpm
